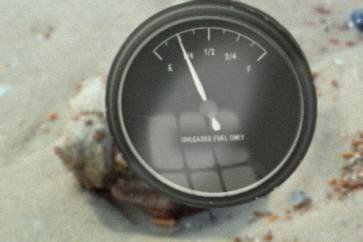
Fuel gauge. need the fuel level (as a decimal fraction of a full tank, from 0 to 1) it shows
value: 0.25
